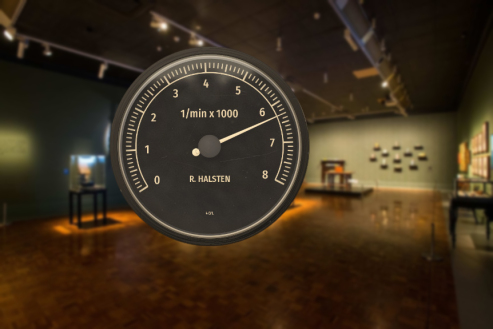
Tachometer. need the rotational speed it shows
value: 6300 rpm
